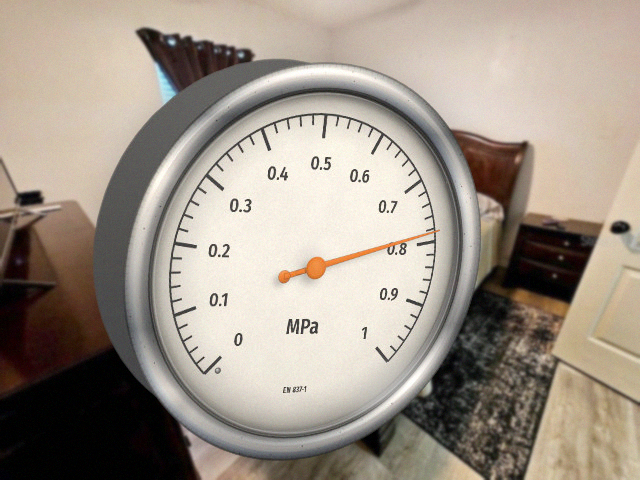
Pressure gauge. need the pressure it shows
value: 0.78 MPa
